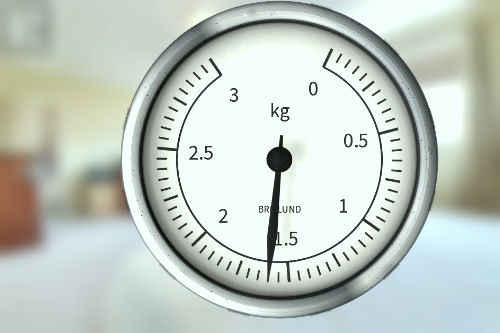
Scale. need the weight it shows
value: 1.6 kg
